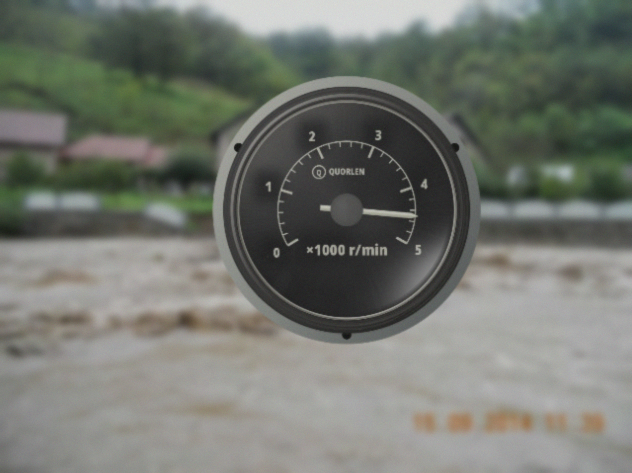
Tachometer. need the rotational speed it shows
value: 4500 rpm
